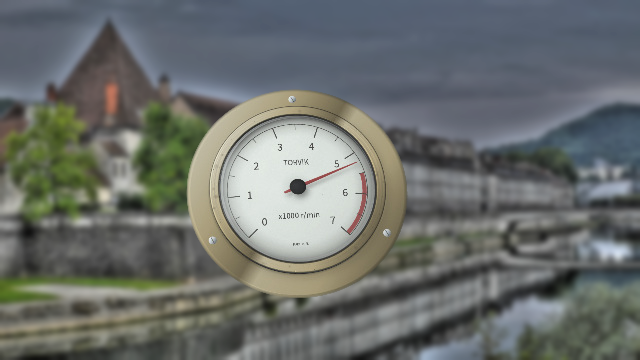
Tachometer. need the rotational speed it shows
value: 5250 rpm
